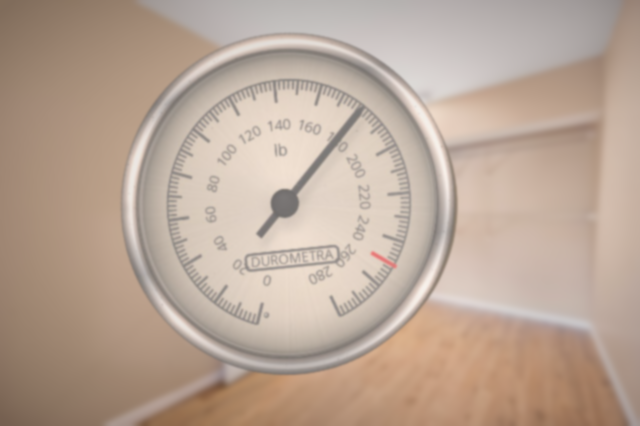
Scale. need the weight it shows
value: 180 lb
